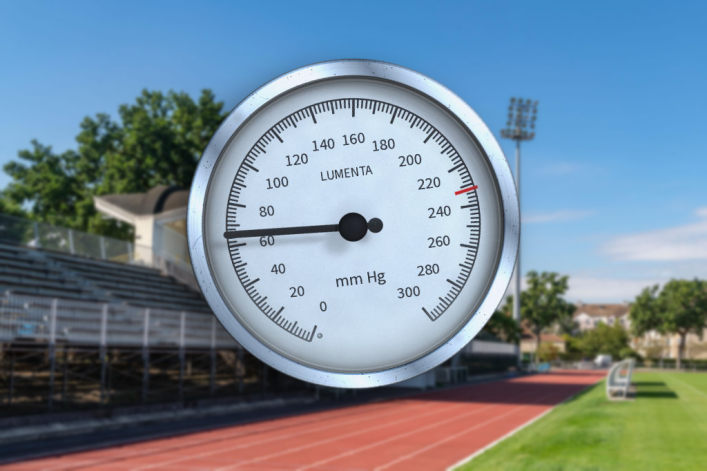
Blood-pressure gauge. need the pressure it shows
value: 66 mmHg
